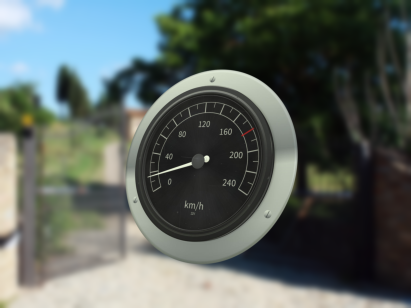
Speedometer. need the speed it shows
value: 15 km/h
